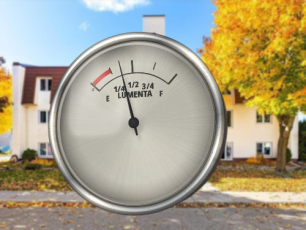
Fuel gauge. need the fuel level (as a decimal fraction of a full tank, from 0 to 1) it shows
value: 0.375
